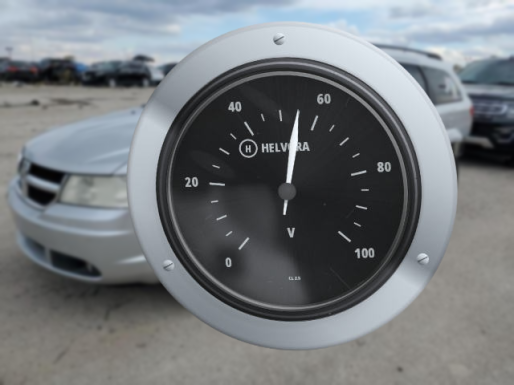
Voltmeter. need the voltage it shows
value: 55 V
